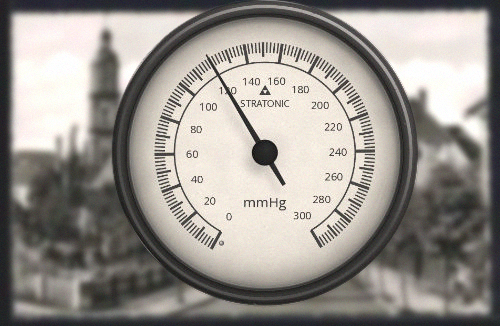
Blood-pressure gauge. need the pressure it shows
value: 120 mmHg
